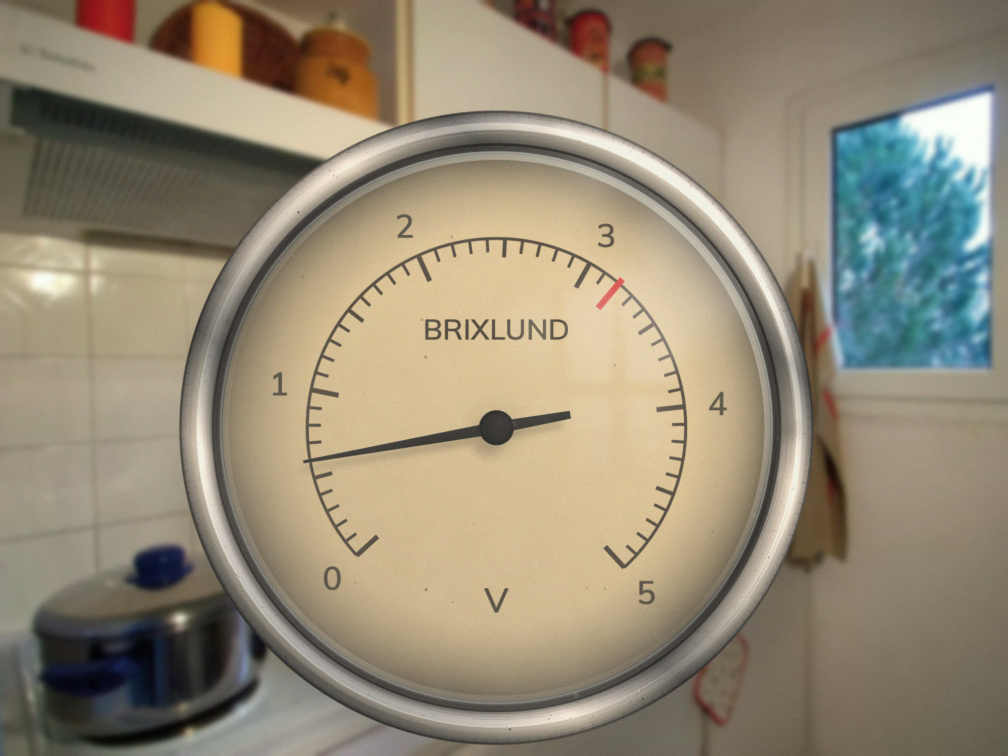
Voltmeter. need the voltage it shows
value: 0.6 V
